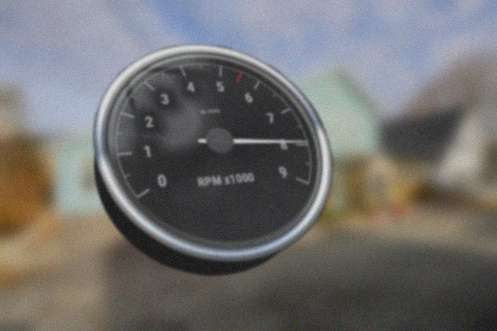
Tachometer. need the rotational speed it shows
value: 8000 rpm
